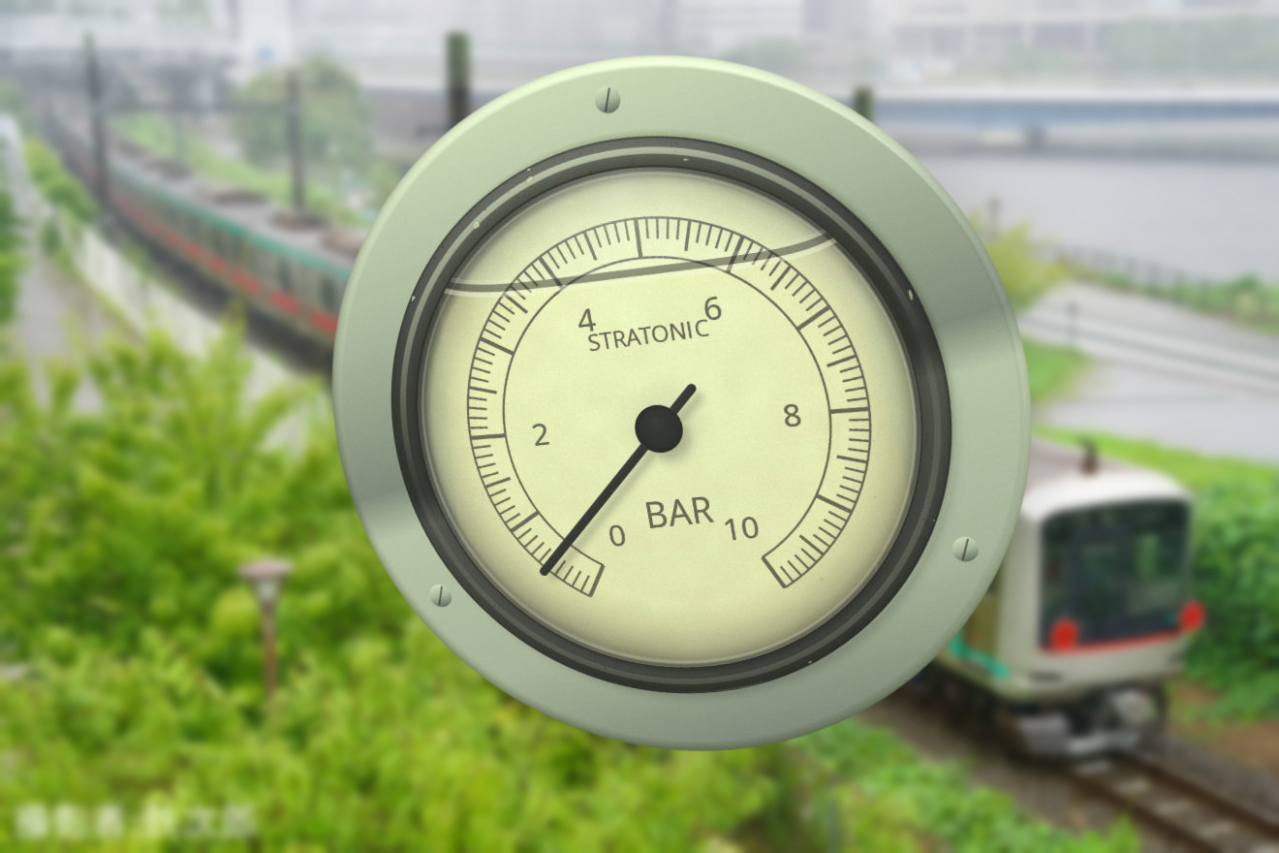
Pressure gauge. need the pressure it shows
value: 0.5 bar
